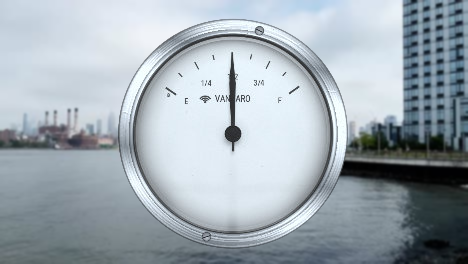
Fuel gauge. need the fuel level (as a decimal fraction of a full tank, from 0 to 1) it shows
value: 0.5
